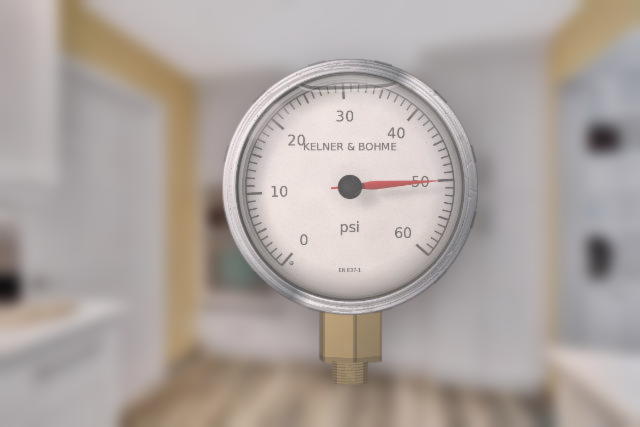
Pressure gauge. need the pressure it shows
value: 50 psi
